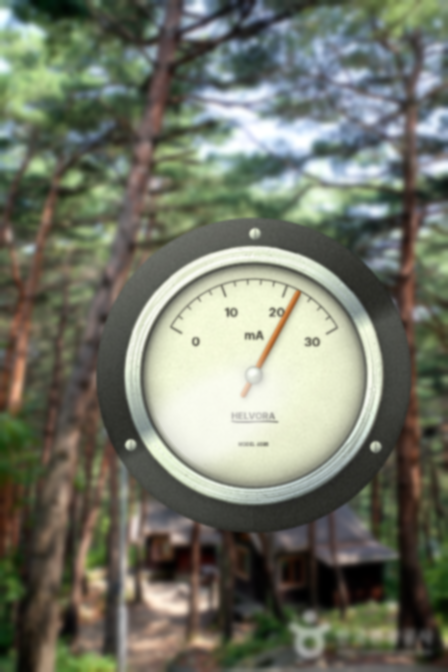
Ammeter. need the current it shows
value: 22 mA
